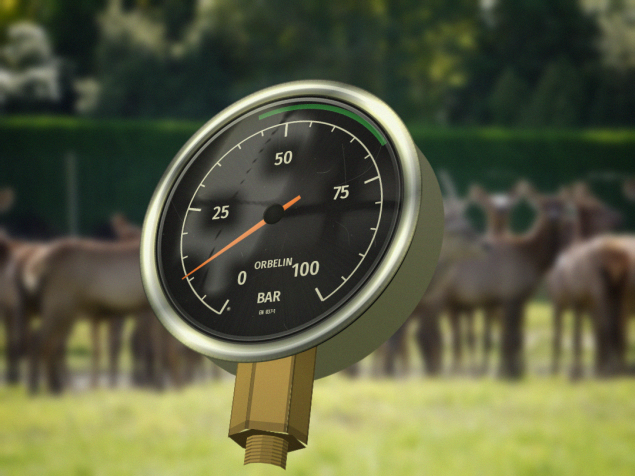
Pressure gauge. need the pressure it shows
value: 10 bar
